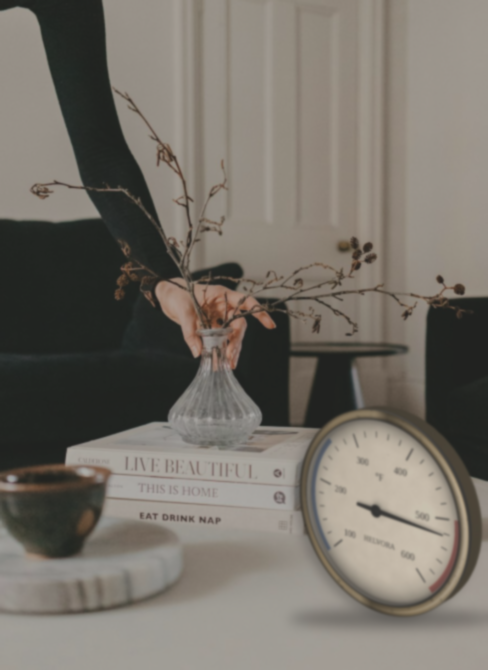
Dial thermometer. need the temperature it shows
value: 520 °F
